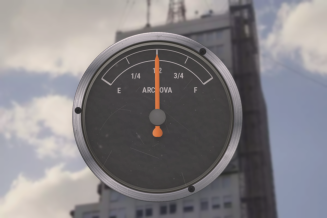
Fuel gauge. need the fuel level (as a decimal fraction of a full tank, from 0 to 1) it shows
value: 0.5
